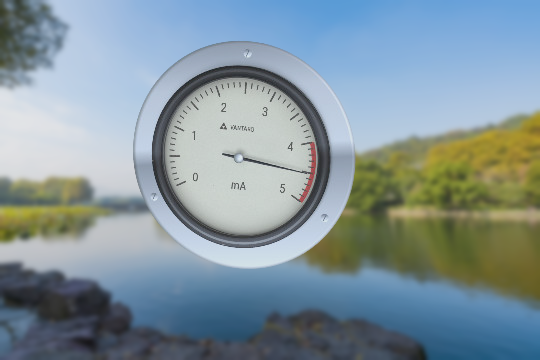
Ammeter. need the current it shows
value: 4.5 mA
